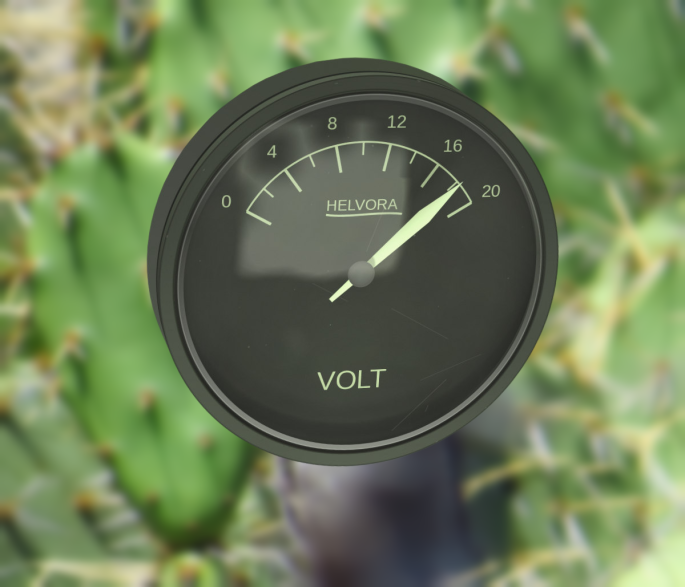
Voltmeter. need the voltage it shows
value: 18 V
